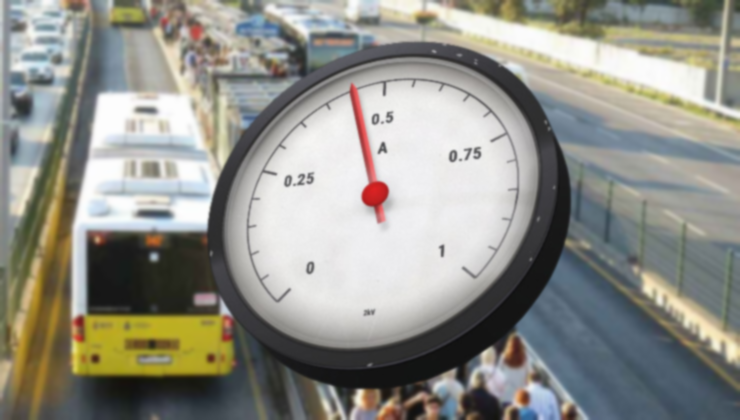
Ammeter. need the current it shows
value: 0.45 A
